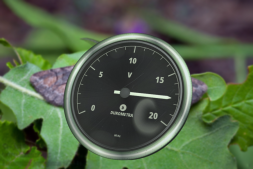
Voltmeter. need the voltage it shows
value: 17.5 V
